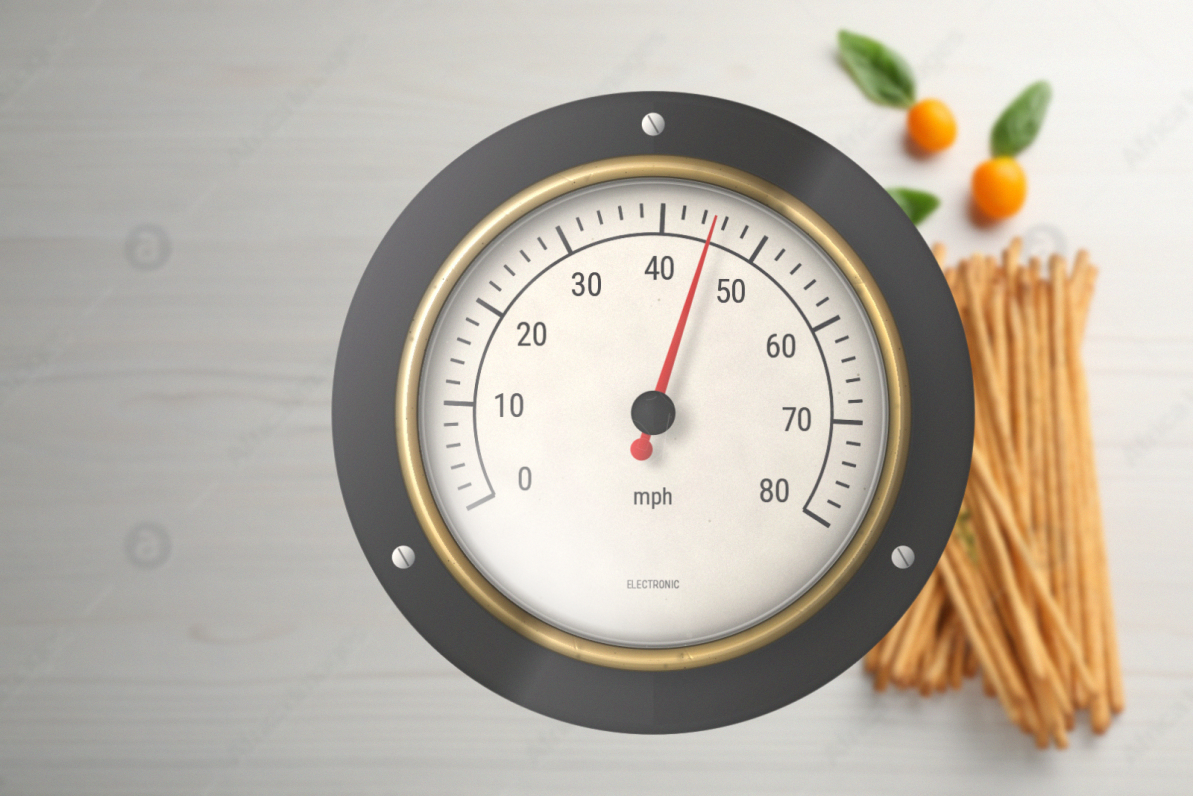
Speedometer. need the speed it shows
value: 45 mph
